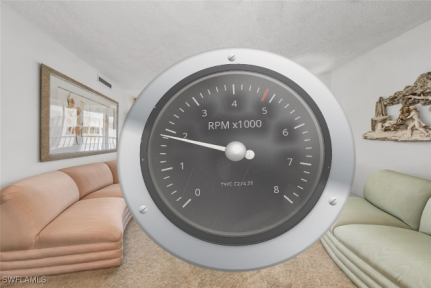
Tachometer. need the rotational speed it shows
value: 1800 rpm
